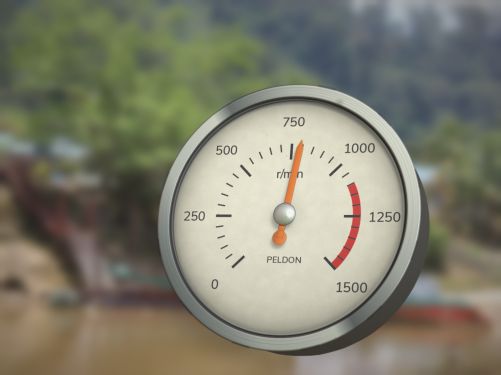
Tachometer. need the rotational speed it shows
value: 800 rpm
